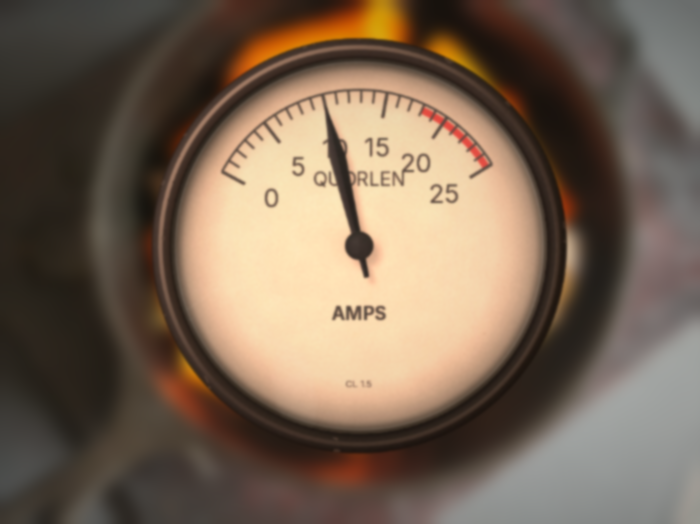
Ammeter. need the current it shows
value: 10 A
